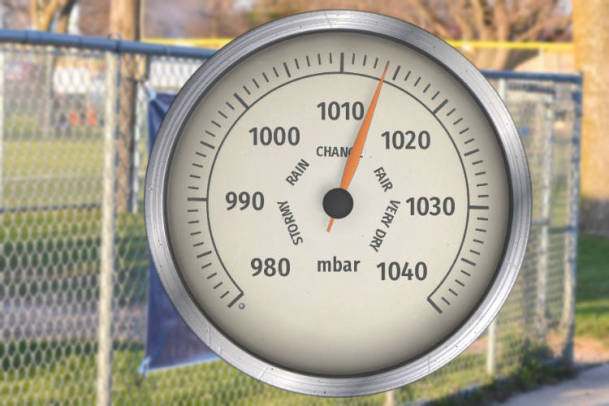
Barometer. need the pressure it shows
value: 1014 mbar
